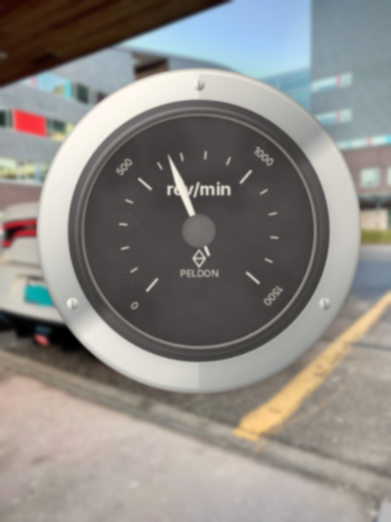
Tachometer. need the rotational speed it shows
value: 650 rpm
